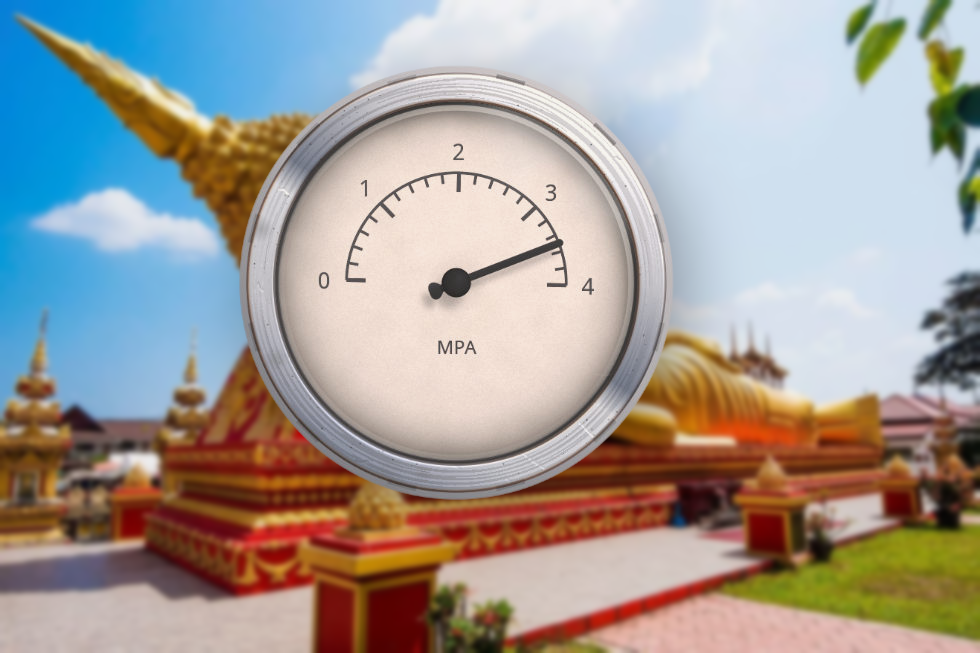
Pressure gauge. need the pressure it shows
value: 3.5 MPa
